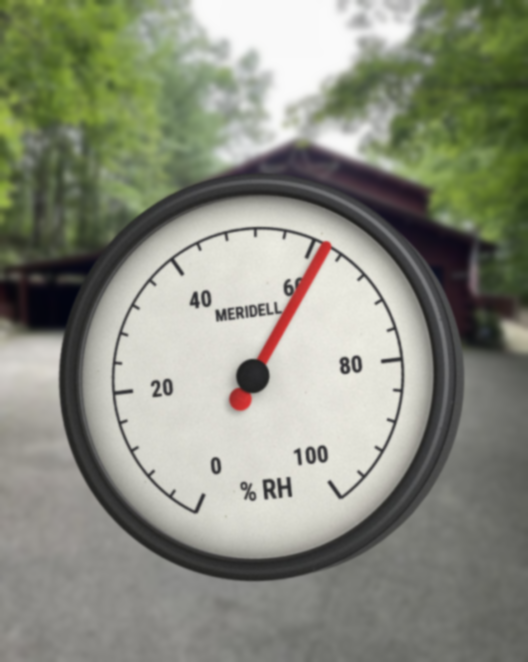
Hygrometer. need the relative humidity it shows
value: 62 %
